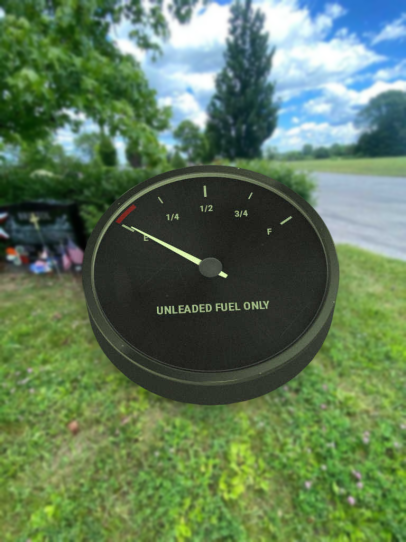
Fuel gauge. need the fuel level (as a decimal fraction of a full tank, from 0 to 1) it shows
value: 0
